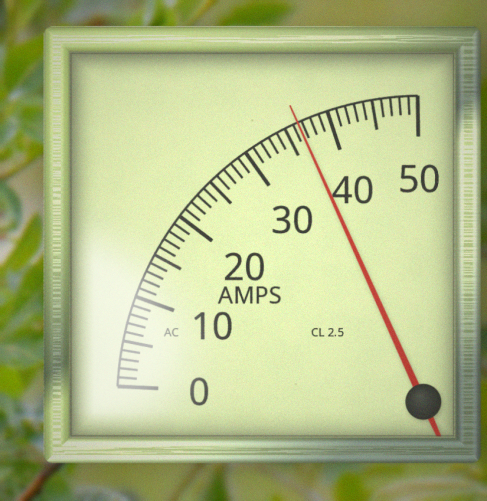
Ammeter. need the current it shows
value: 36.5 A
